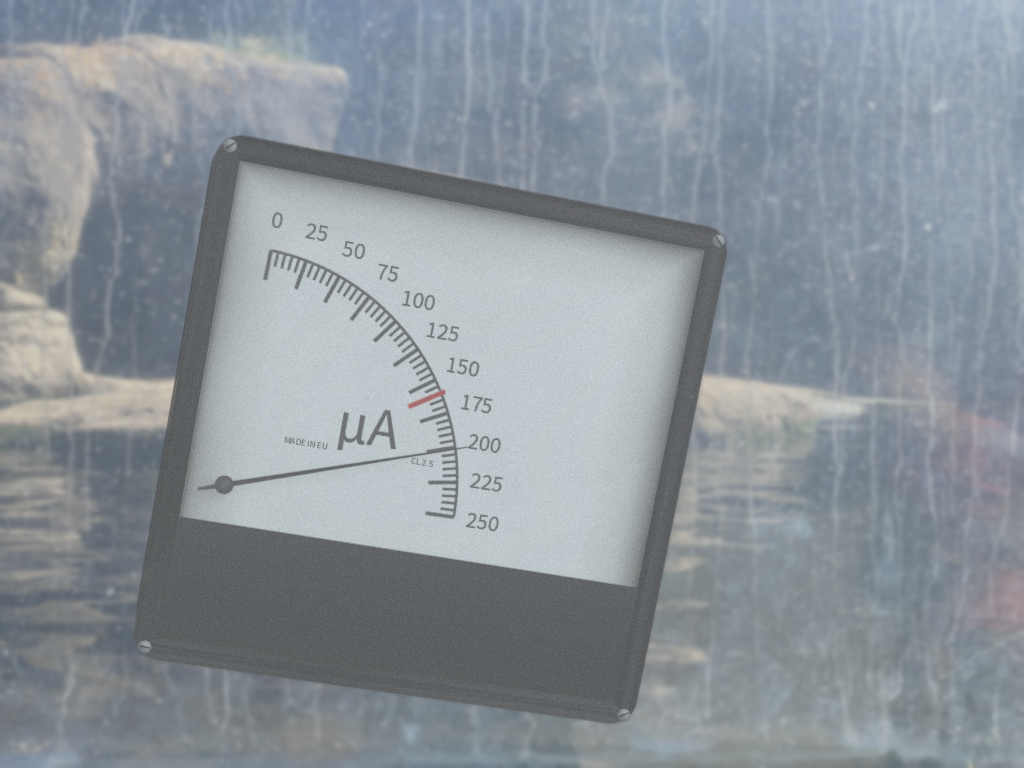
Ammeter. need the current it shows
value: 200 µA
